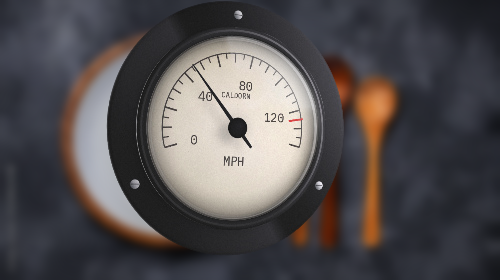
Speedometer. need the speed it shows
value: 45 mph
